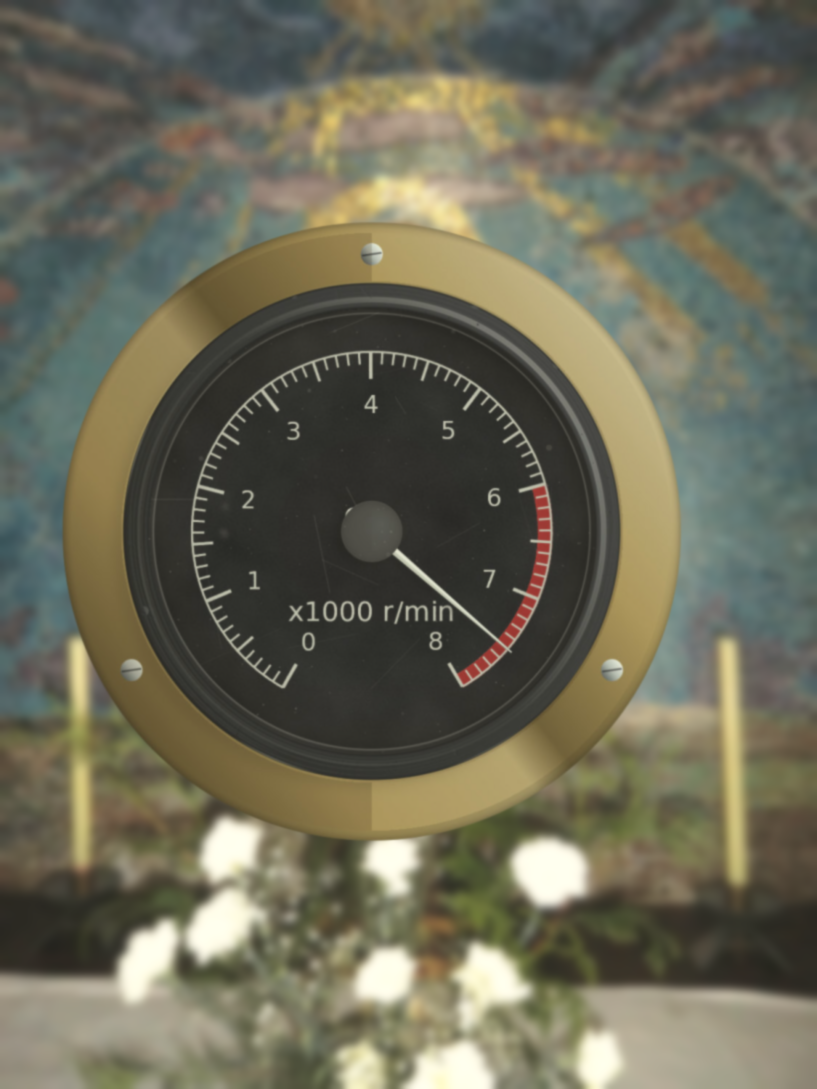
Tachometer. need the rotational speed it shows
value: 7500 rpm
